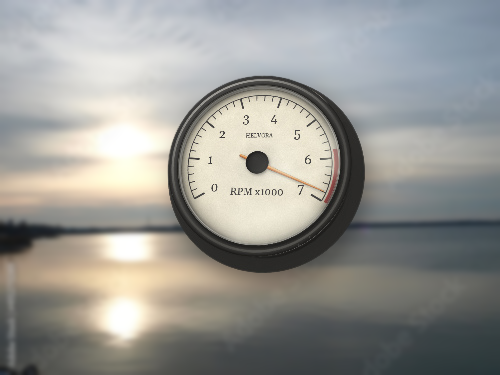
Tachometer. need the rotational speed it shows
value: 6800 rpm
